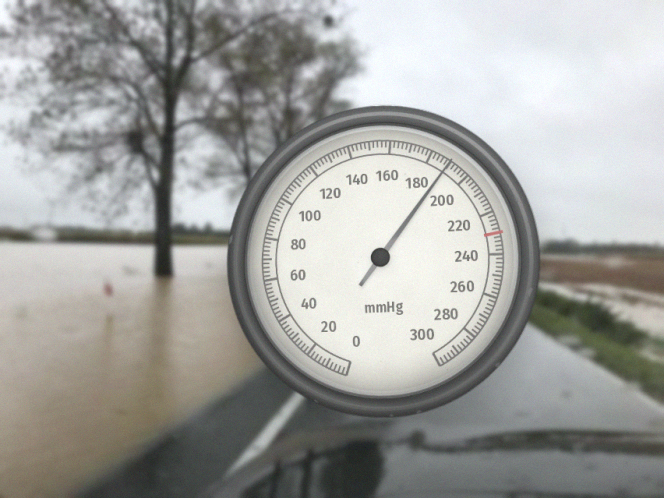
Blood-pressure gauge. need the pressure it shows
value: 190 mmHg
